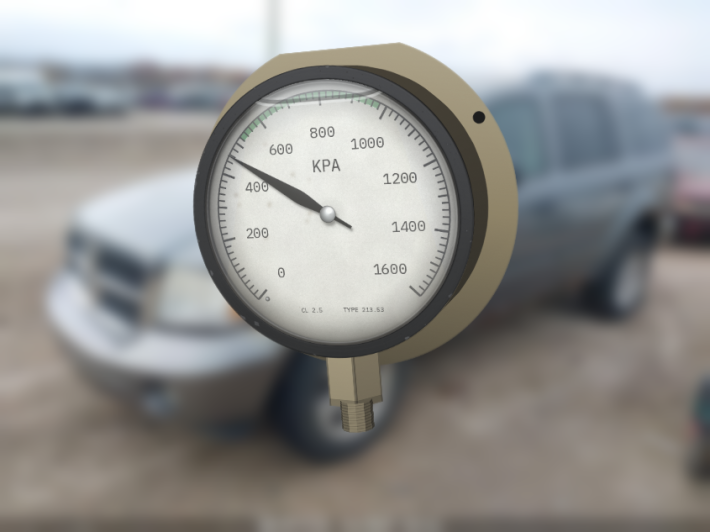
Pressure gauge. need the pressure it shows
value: 460 kPa
